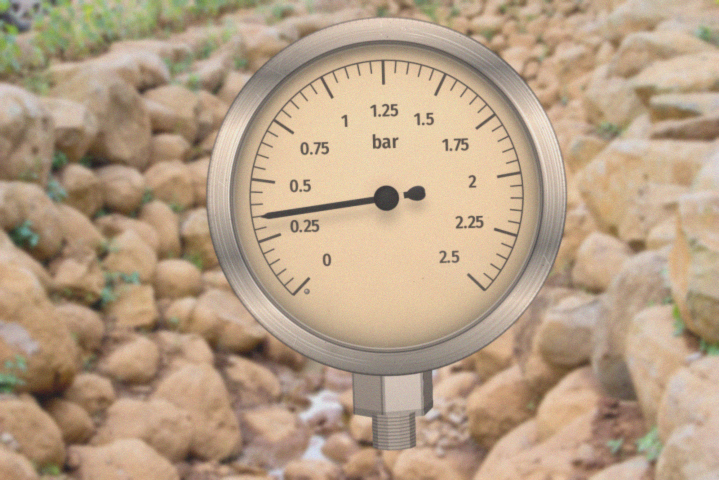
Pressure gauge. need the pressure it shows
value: 0.35 bar
